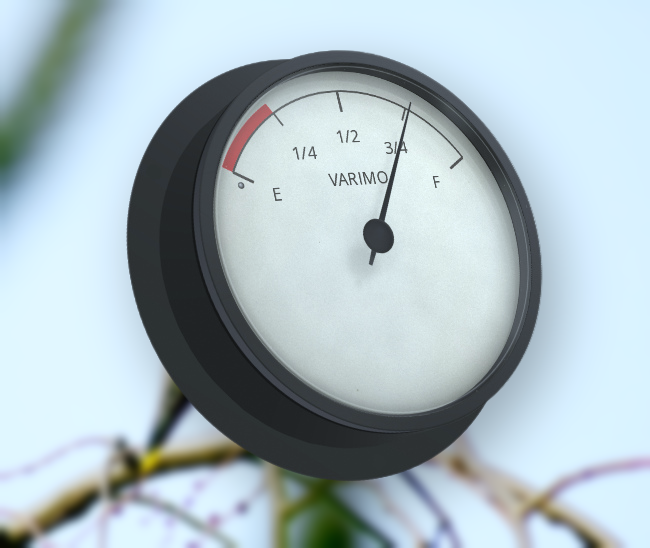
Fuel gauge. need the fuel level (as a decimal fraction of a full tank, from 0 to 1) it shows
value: 0.75
